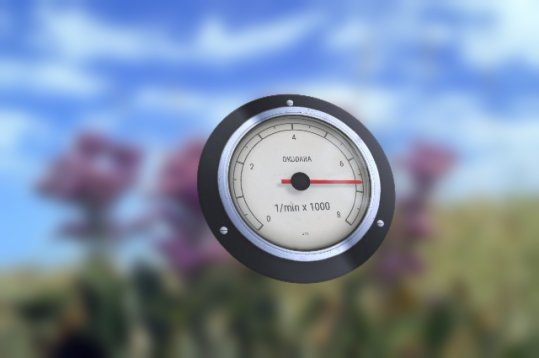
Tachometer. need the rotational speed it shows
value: 6750 rpm
